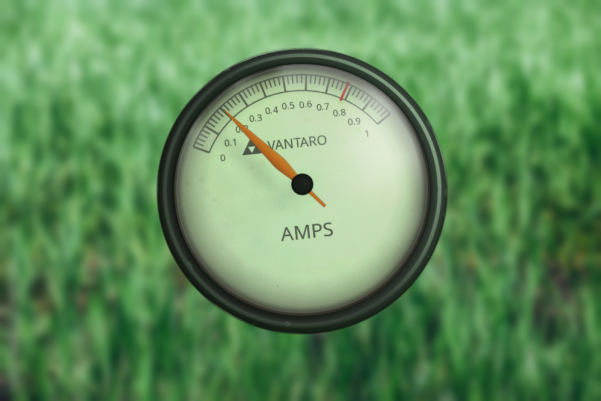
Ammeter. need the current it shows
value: 0.2 A
